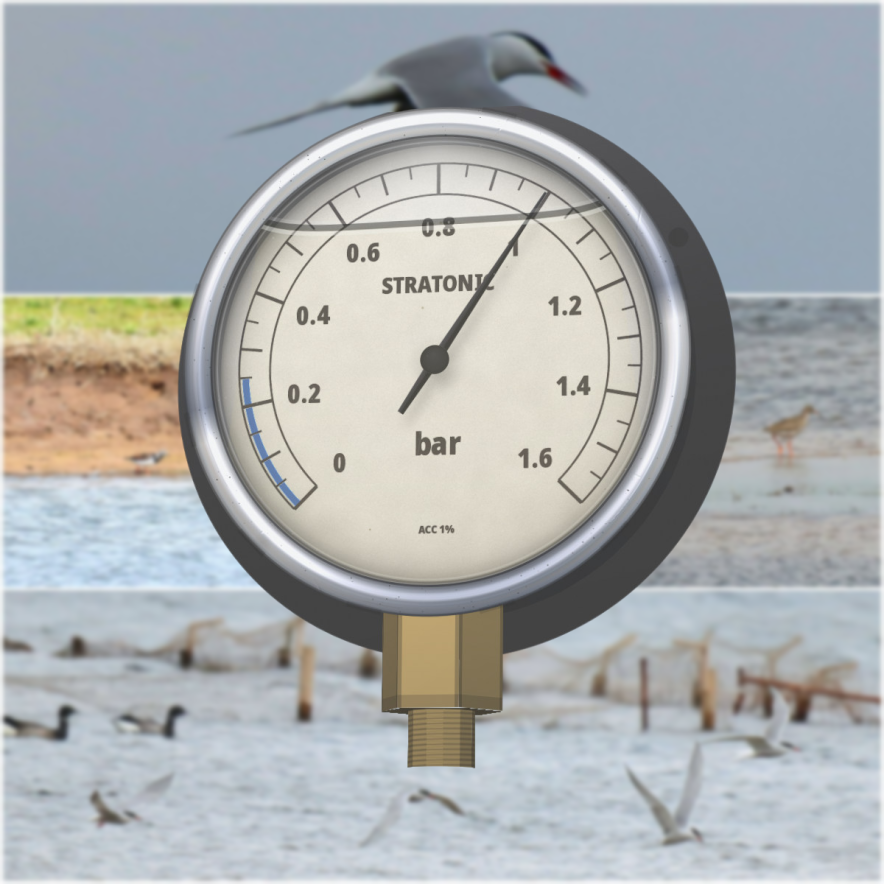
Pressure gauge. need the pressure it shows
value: 1 bar
